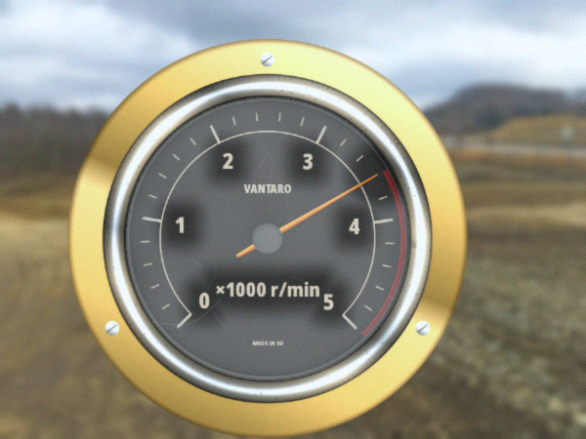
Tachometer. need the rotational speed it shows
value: 3600 rpm
